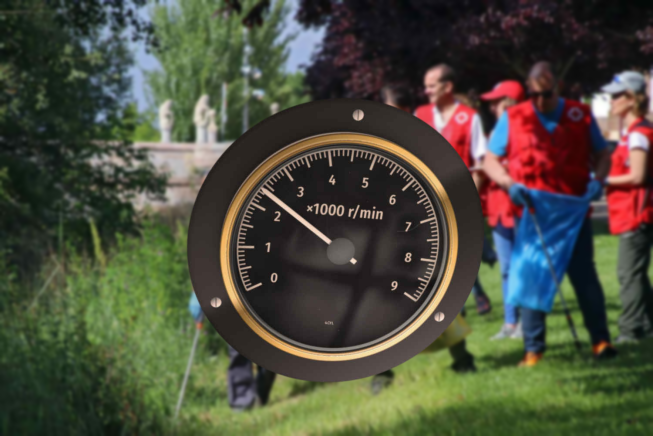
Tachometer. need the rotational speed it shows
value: 2400 rpm
